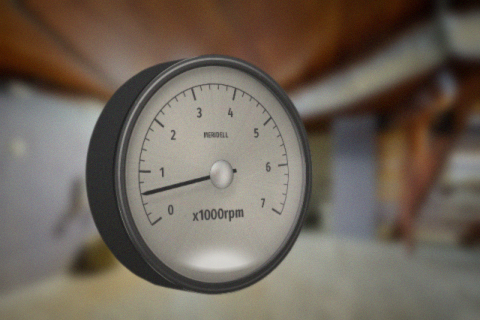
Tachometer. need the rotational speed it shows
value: 600 rpm
